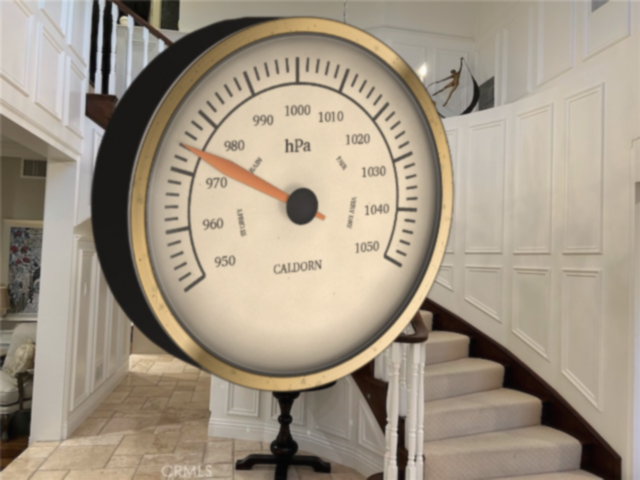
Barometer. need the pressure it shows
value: 974 hPa
